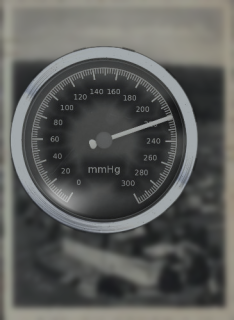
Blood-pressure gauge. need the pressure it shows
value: 220 mmHg
